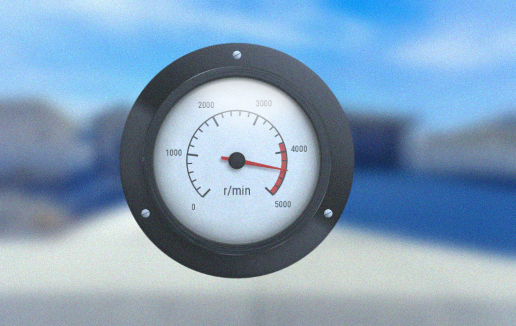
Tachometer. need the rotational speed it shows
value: 4400 rpm
